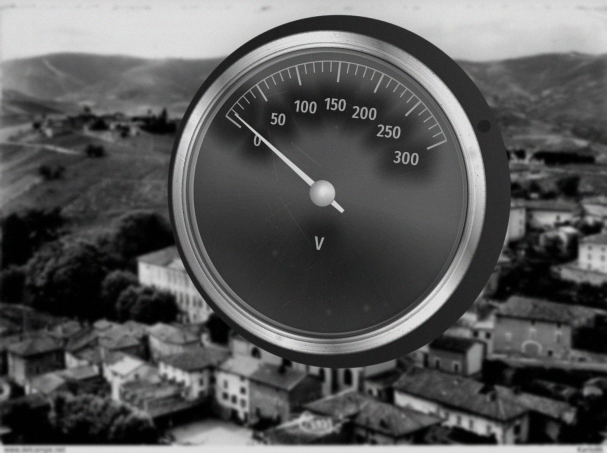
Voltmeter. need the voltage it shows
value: 10 V
